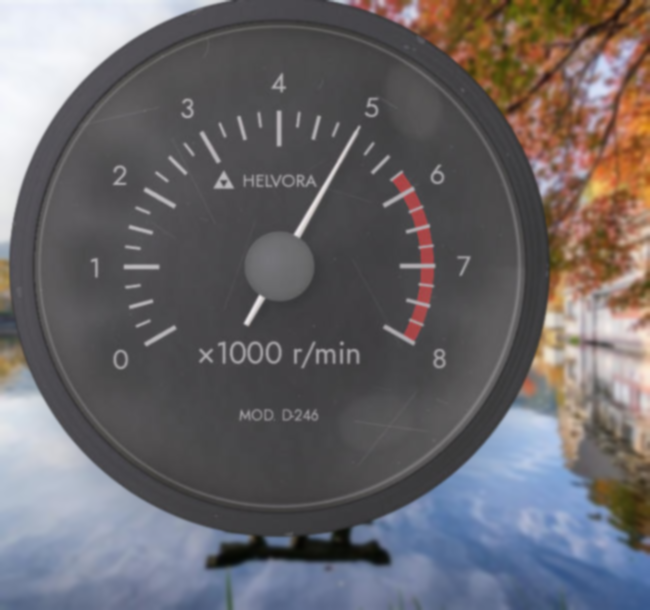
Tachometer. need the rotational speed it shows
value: 5000 rpm
